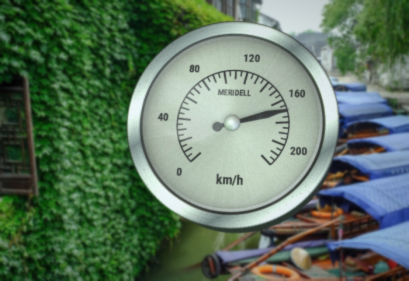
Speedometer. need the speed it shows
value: 170 km/h
